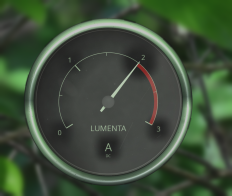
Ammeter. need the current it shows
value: 2 A
